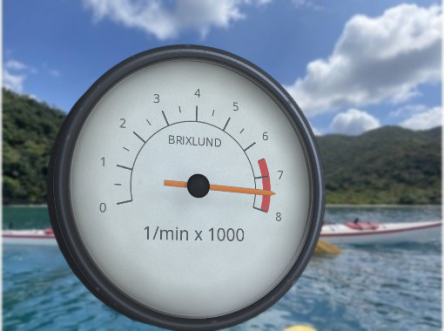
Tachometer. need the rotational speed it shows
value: 7500 rpm
